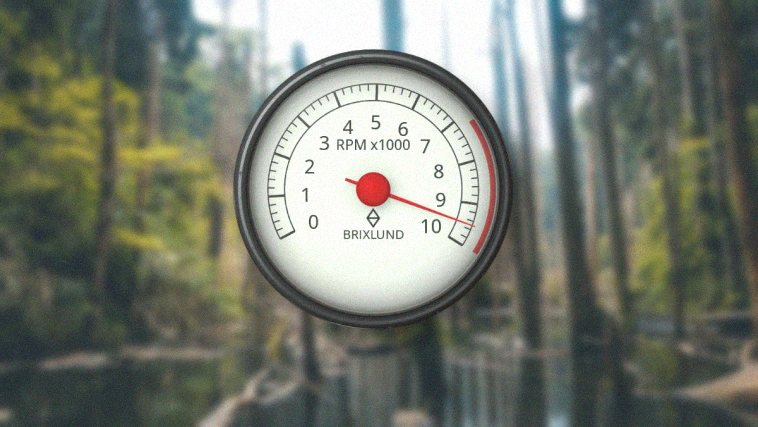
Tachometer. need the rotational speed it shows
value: 9500 rpm
